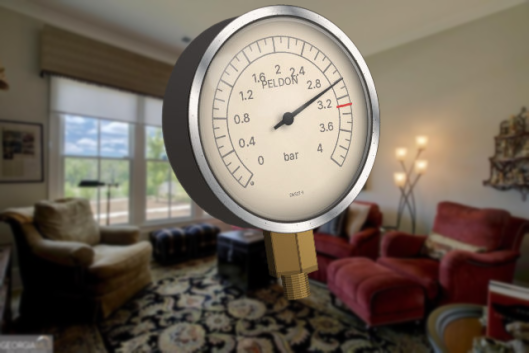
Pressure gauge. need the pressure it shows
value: 3 bar
